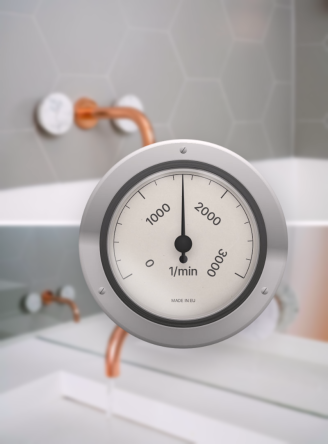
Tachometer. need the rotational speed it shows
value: 1500 rpm
